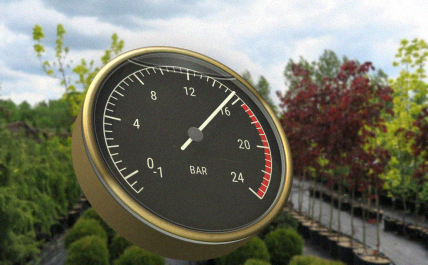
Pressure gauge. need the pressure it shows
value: 15.5 bar
